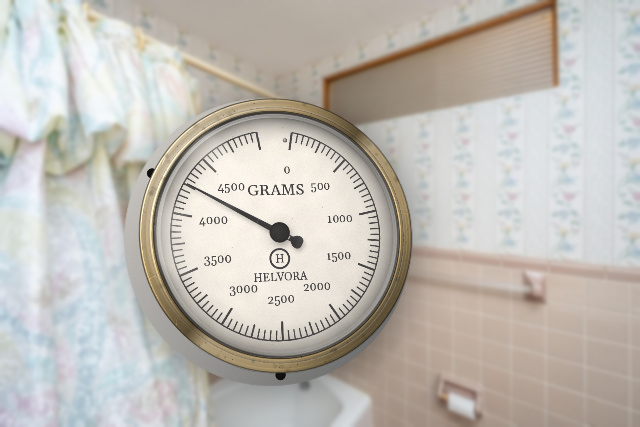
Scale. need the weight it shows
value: 4250 g
